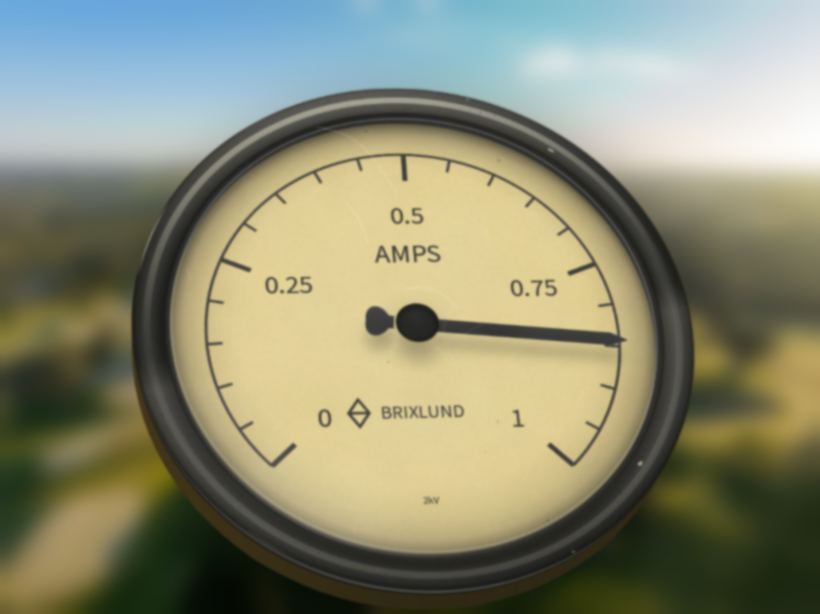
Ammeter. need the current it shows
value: 0.85 A
